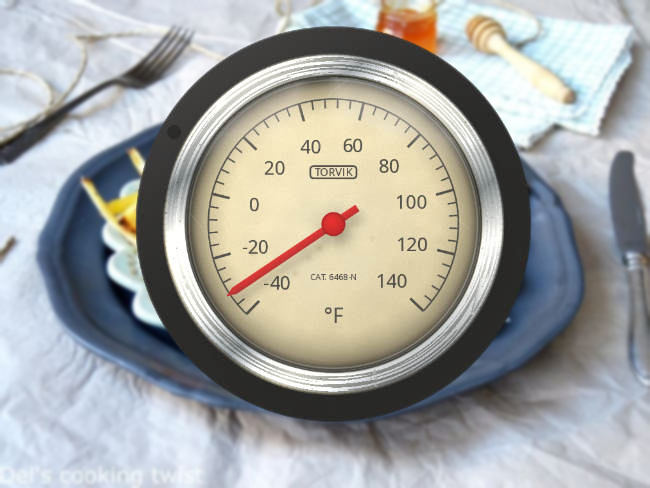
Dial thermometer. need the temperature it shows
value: -32 °F
